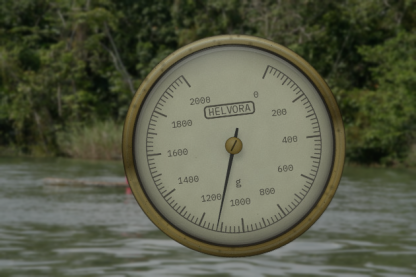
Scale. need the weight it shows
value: 1120 g
